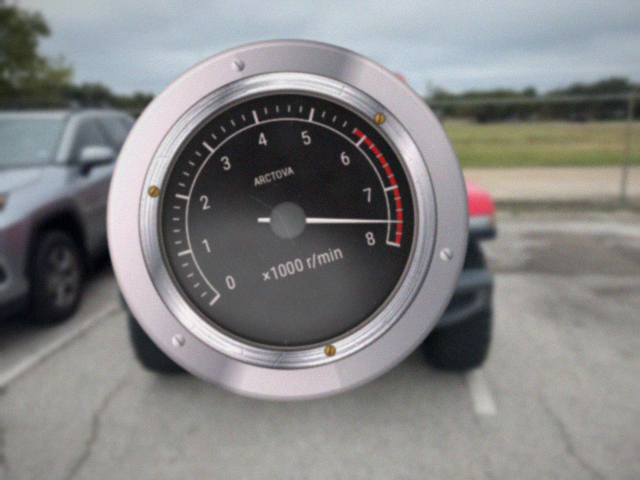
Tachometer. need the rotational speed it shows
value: 7600 rpm
